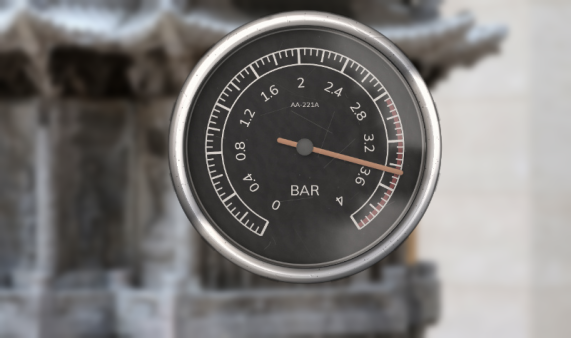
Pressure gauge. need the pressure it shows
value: 3.45 bar
